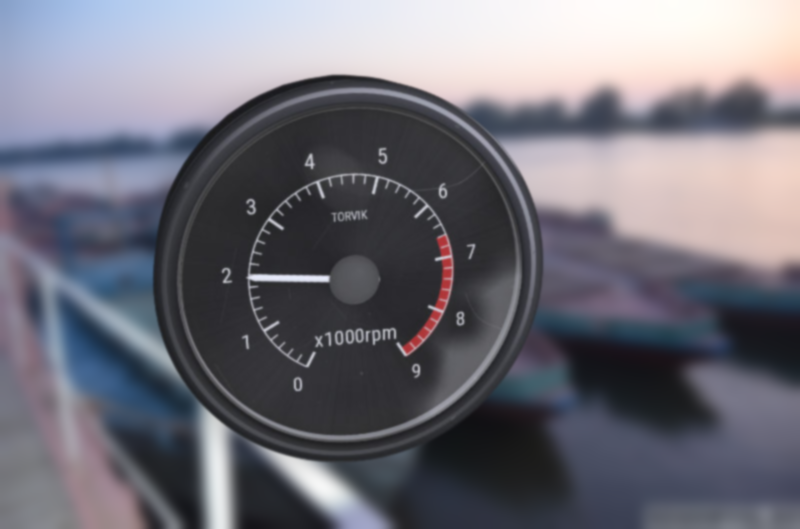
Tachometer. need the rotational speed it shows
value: 2000 rpm
